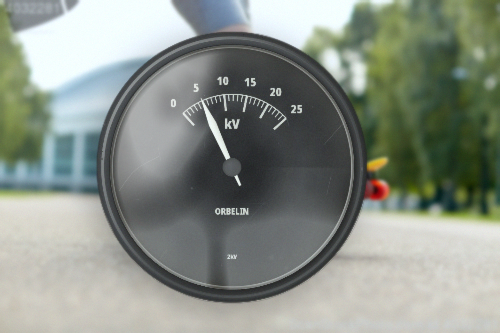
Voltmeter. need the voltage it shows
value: 5 kV
